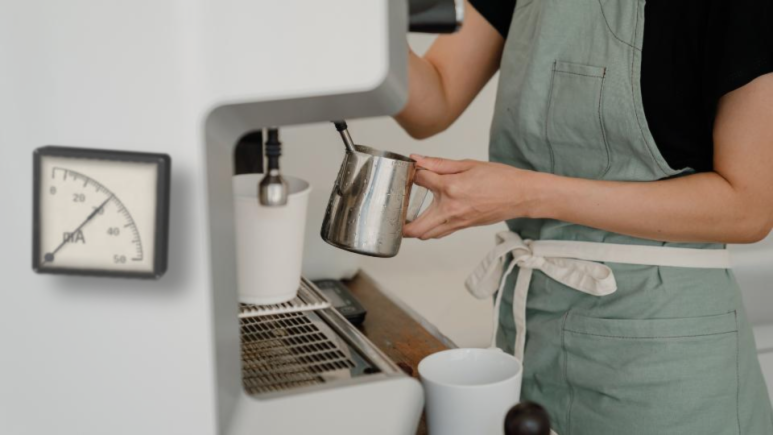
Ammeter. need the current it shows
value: 30 mA
